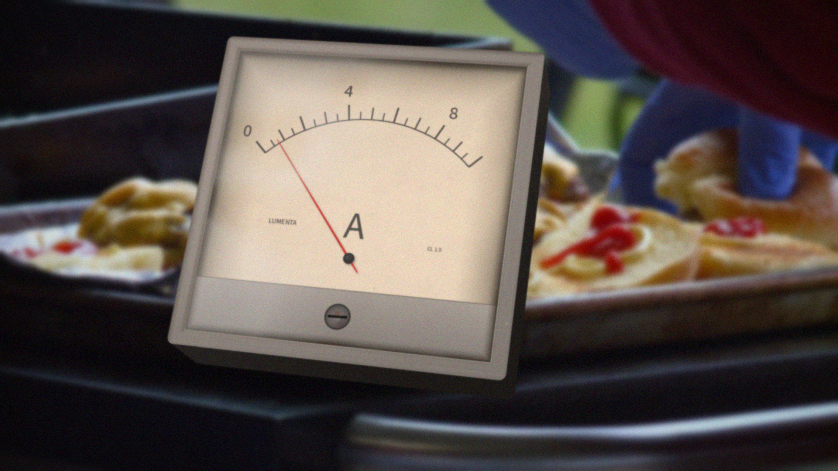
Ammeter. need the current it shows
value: 0.75 A
